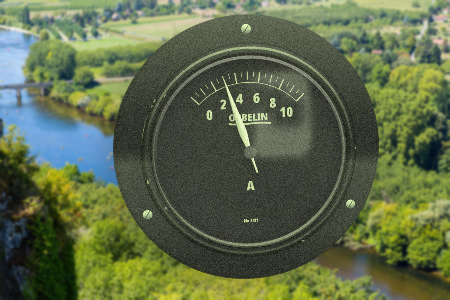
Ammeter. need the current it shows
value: 3 A
